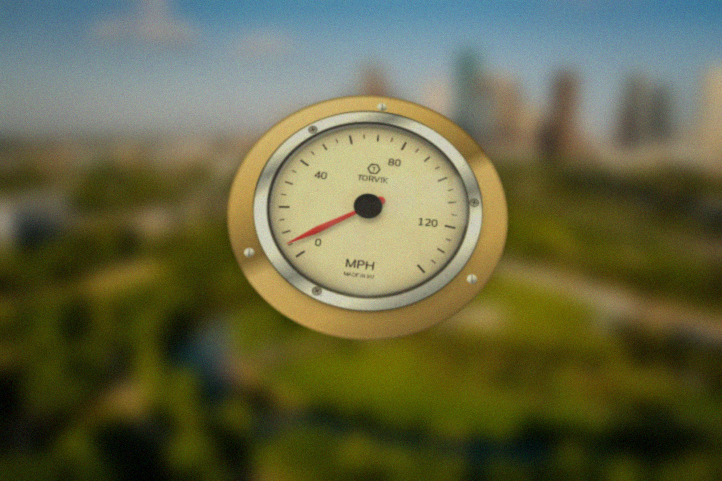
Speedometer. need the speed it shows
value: 5 mph
